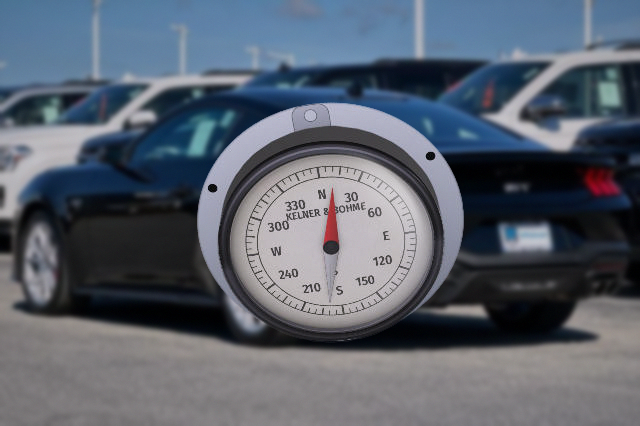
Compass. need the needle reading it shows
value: 10 °
